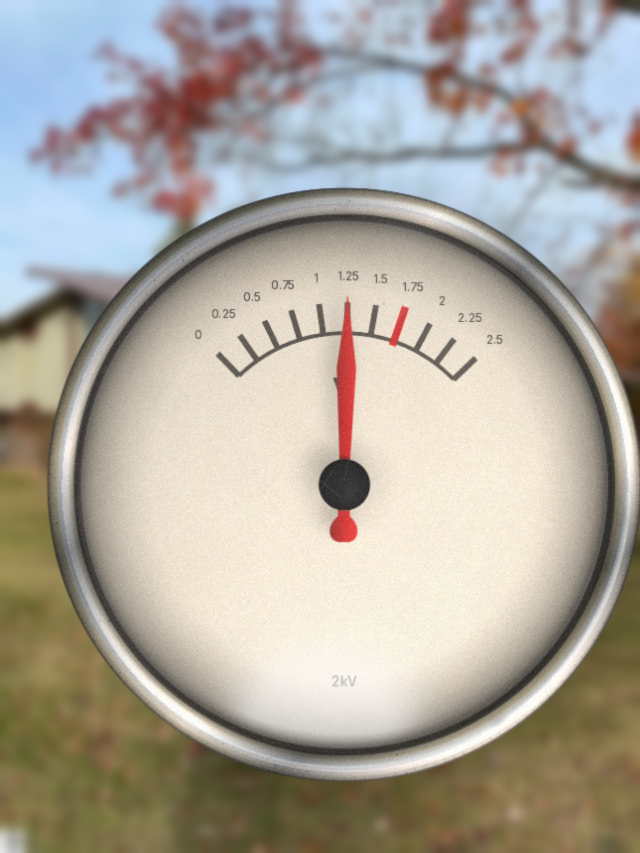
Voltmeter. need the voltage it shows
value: 1.25 V
